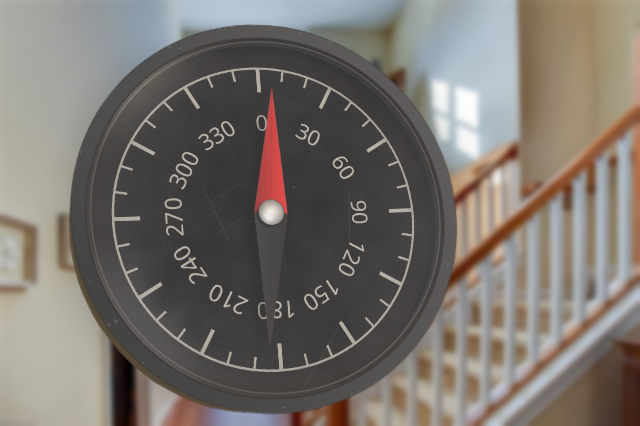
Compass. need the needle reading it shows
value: 5 °
